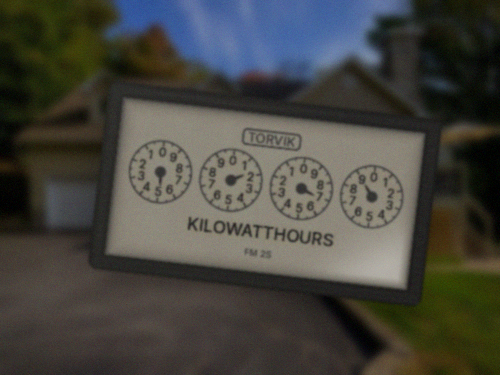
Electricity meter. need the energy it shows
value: 5169 kWh
